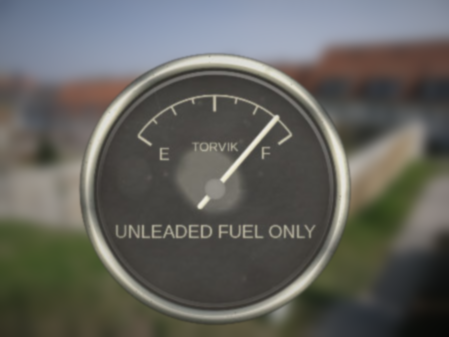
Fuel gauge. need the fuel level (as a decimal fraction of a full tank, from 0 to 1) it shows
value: 0.875
